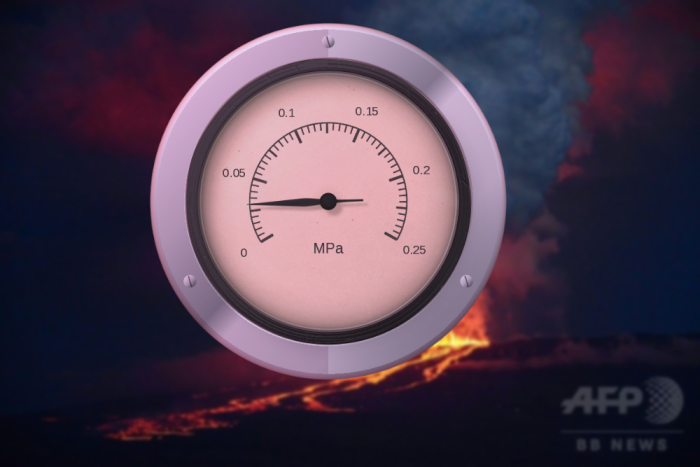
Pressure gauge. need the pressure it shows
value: 0.03 MPa
